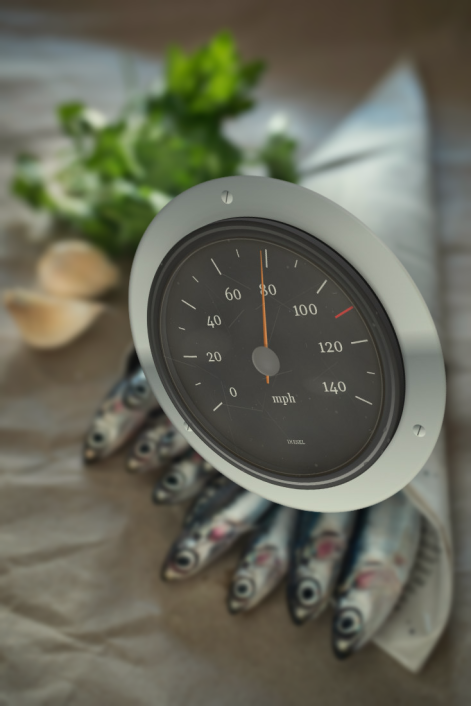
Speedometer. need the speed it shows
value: 80 mph
